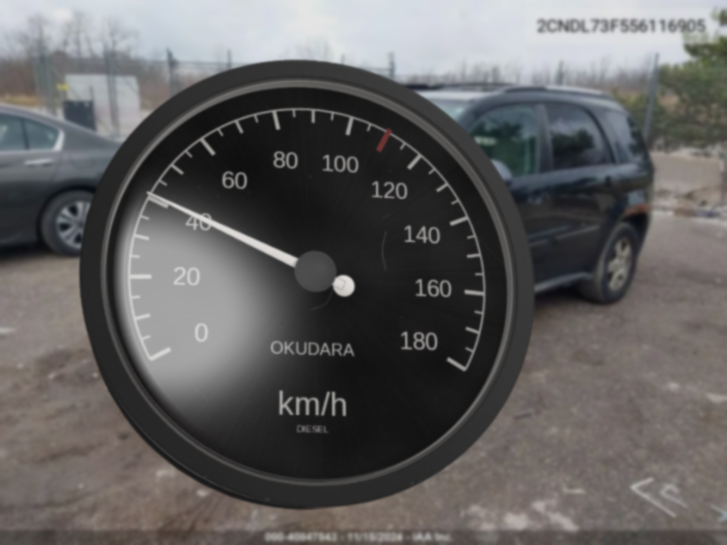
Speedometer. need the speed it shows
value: 40 km/h
